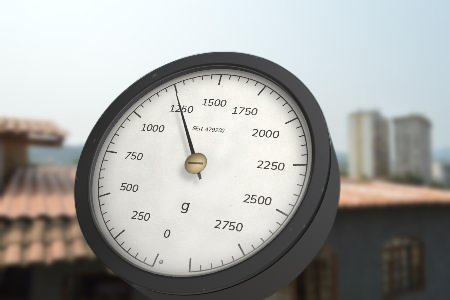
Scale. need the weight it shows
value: 1250 g
